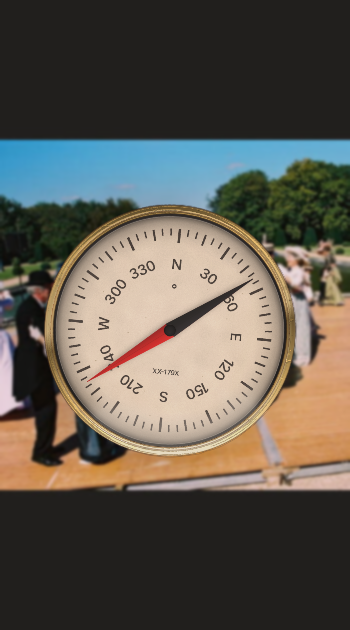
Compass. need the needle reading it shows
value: 232.5 °
